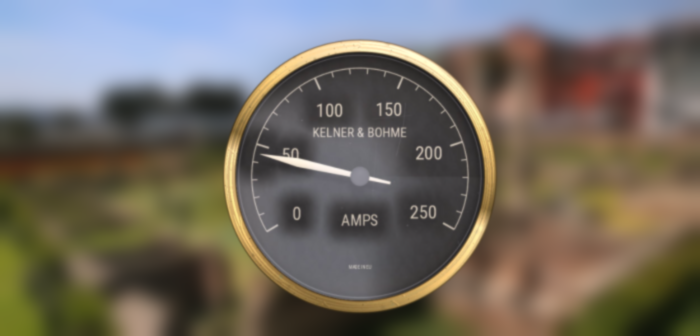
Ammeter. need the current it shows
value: 45 A
